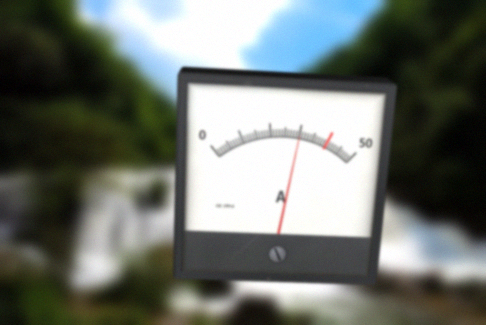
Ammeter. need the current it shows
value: 30 A
